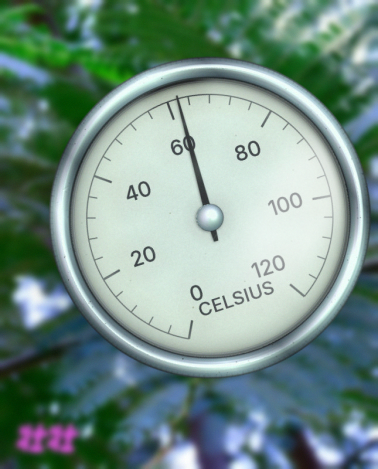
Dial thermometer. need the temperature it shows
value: 62 °C
